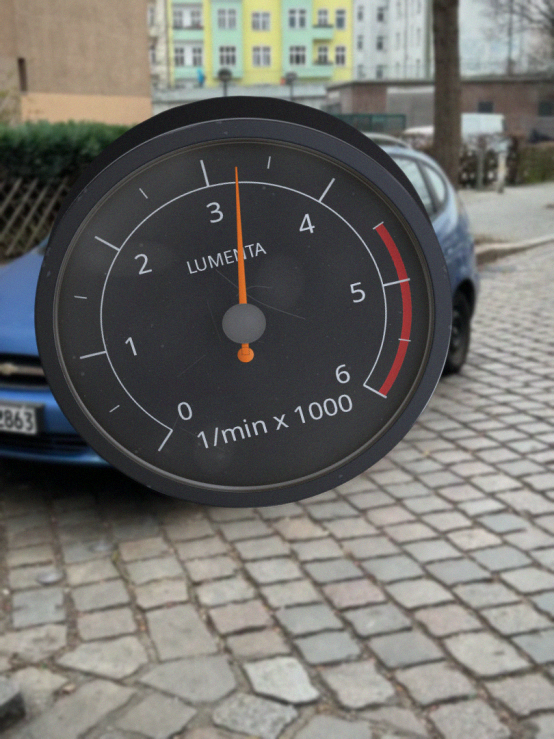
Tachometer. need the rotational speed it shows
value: 3250 rpm
